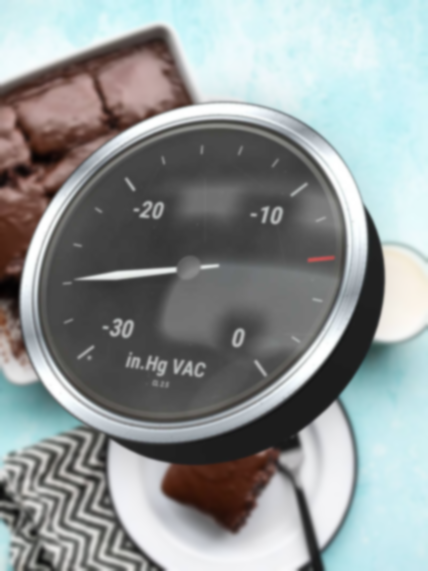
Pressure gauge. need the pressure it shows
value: -26 inHg
